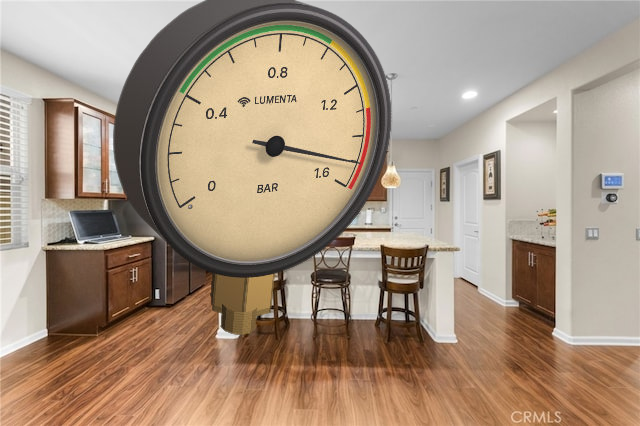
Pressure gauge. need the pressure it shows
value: 1.5 bar
